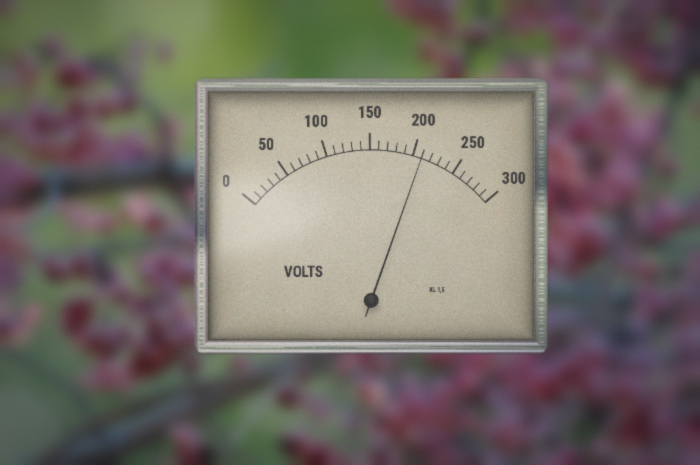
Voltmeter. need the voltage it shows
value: 210 V
